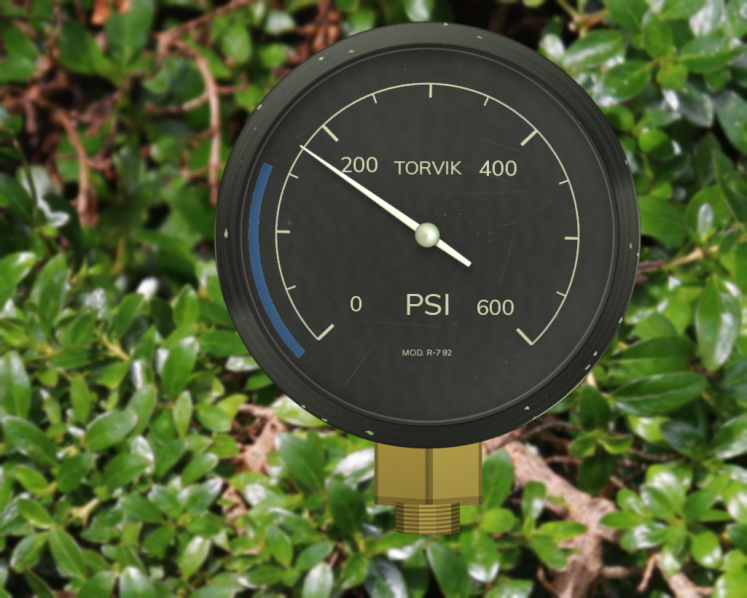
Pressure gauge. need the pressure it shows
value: 175 psi
